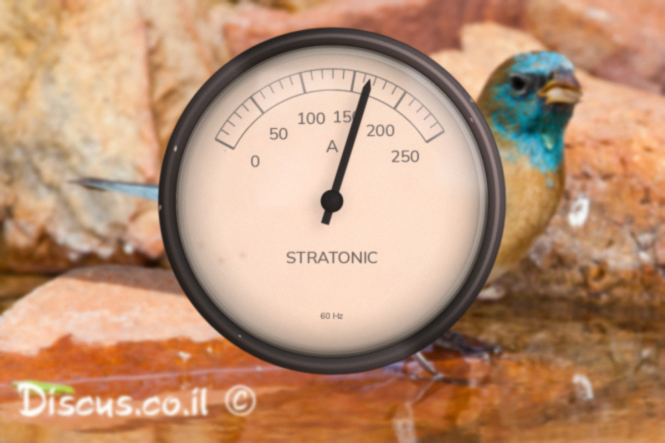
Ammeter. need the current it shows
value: 165 A
